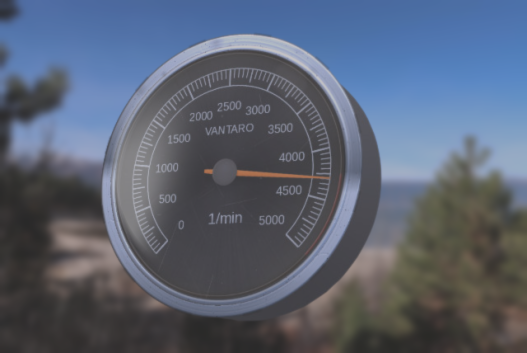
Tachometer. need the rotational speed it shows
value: 4300 rpm
